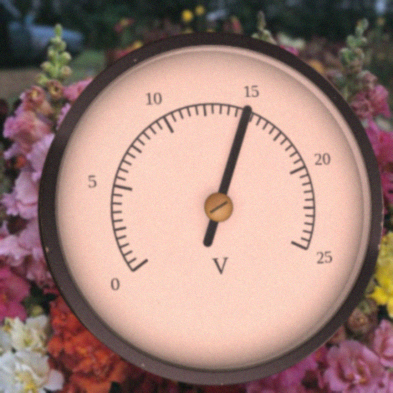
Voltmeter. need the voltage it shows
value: 15 V
